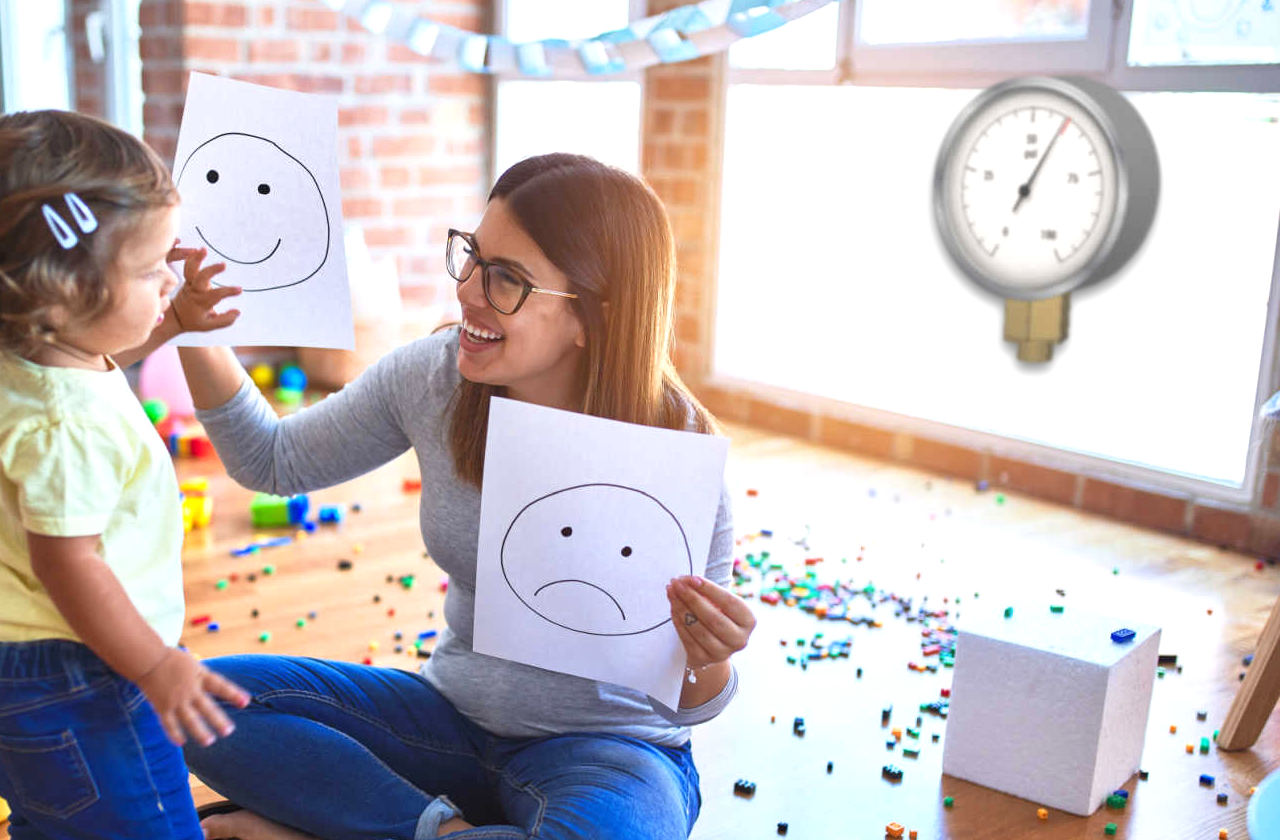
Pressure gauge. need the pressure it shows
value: 60 psi
